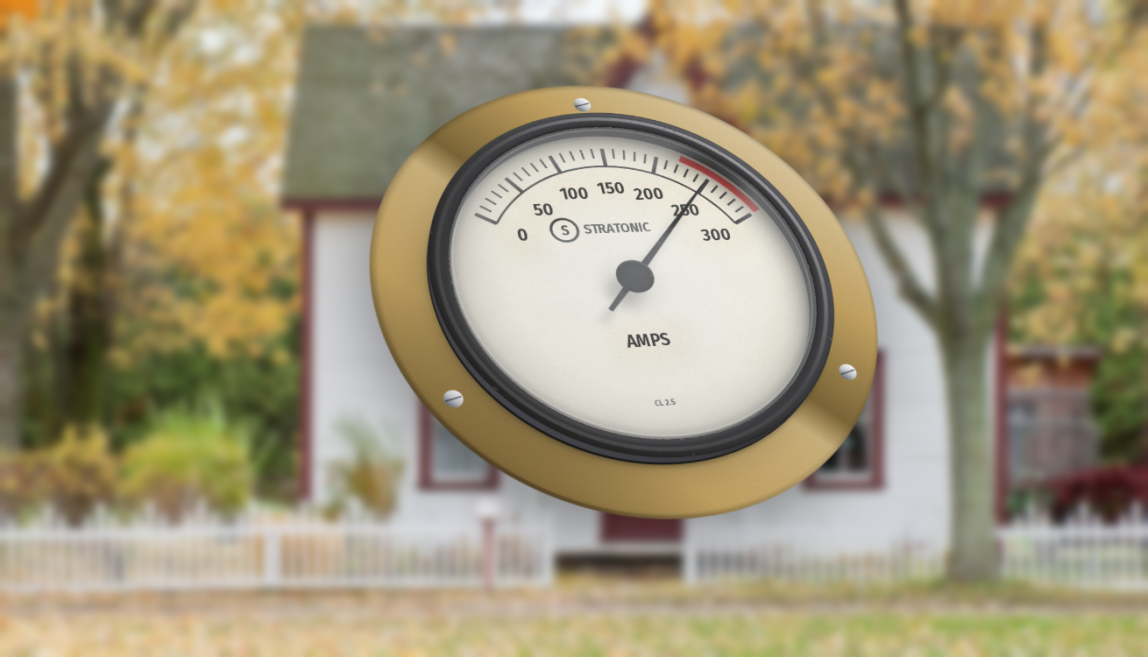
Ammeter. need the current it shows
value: 250 A
